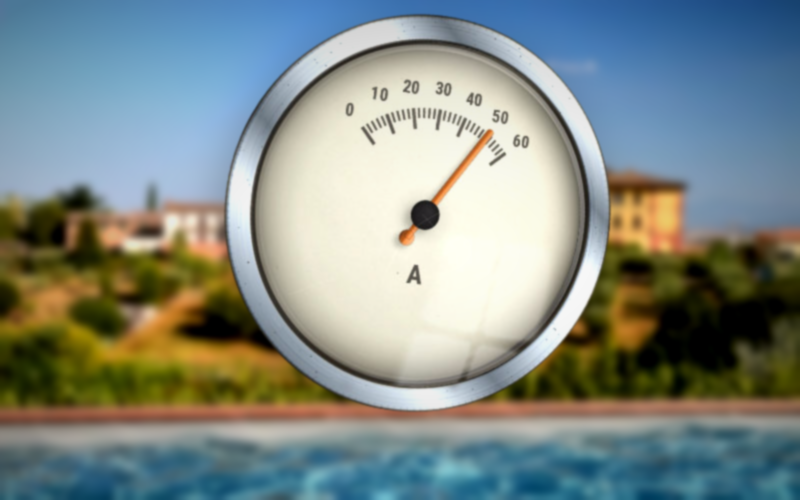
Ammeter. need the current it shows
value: 50 A
